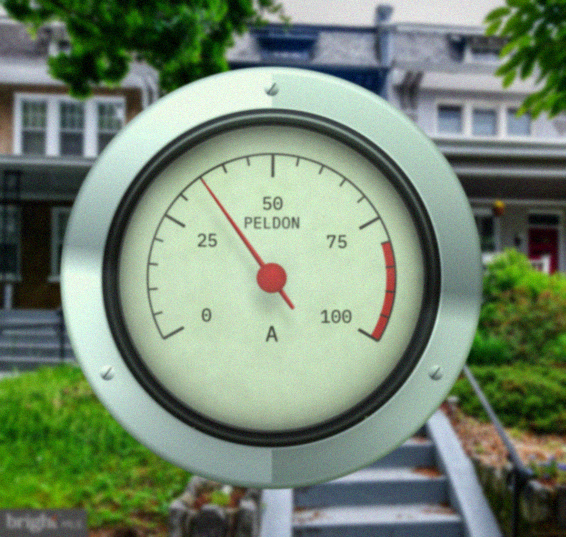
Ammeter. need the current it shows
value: 35 A
